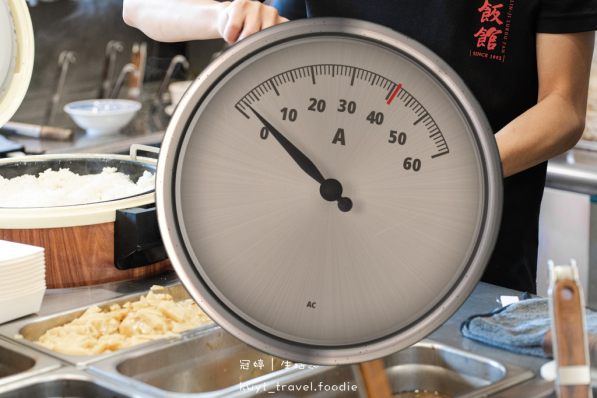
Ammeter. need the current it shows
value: 2 A
